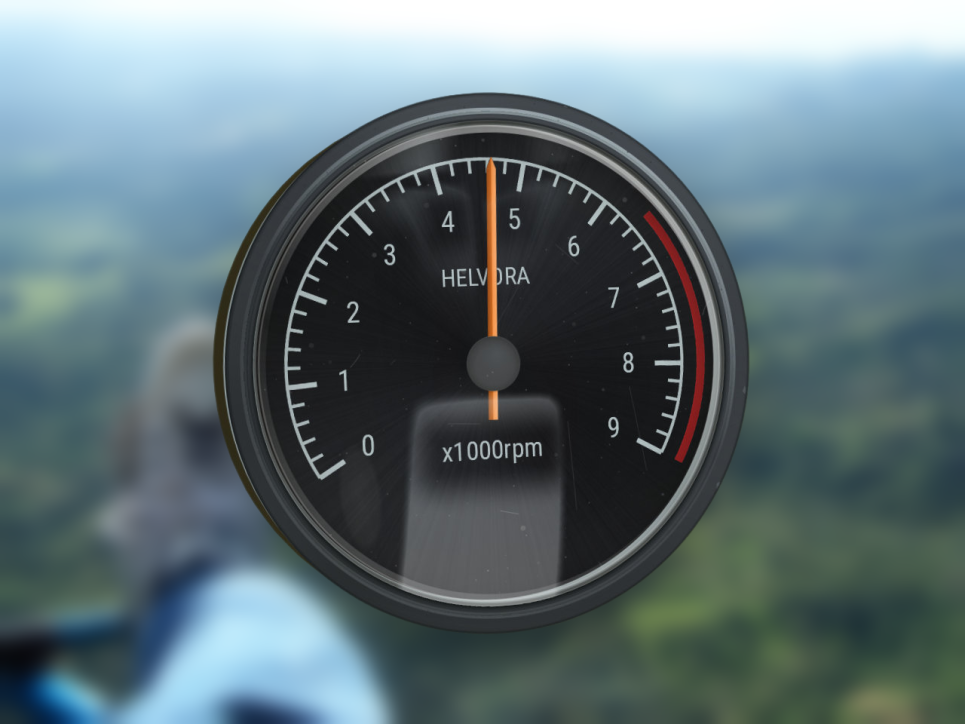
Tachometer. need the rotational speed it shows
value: 4600 rpm
